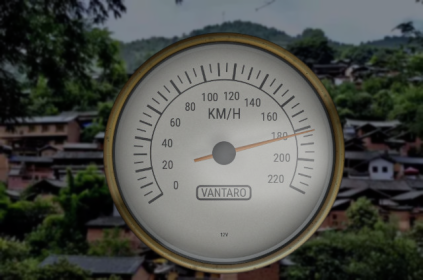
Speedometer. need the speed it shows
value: 182.5 km/h
